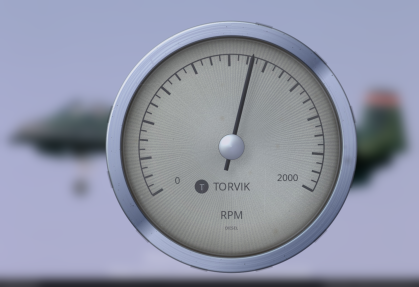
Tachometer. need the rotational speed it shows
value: 1125 rpm
